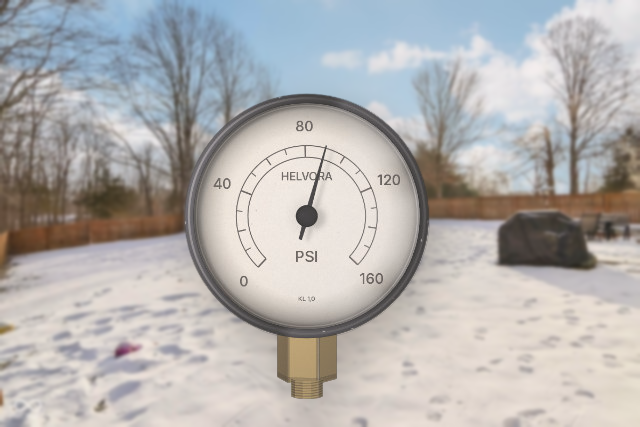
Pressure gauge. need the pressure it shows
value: 90 psi
